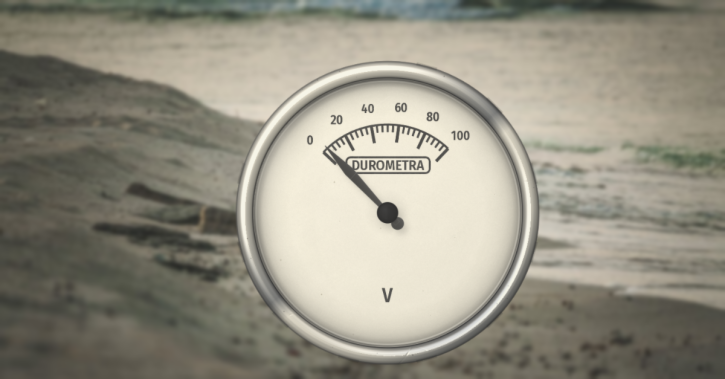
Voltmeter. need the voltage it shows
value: 4 V
